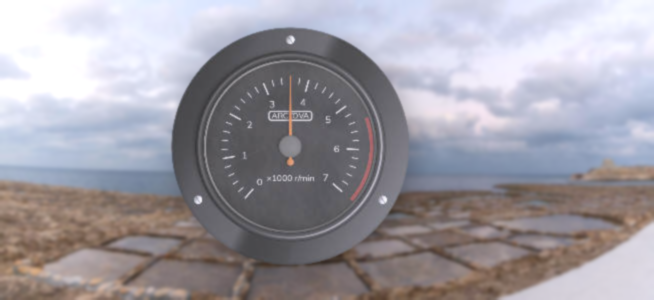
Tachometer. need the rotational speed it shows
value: 3600 rpm
